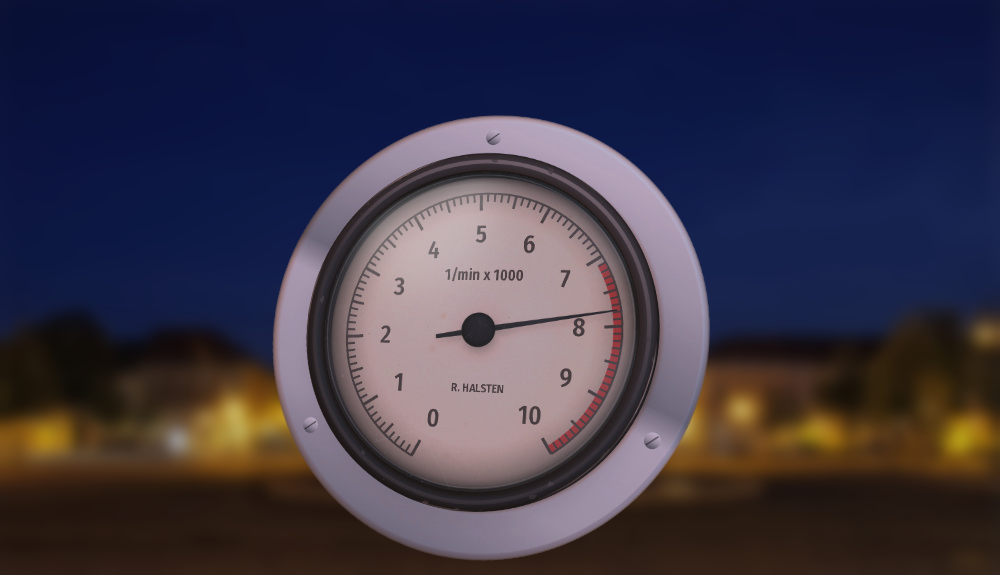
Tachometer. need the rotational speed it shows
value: 7800 rpm
